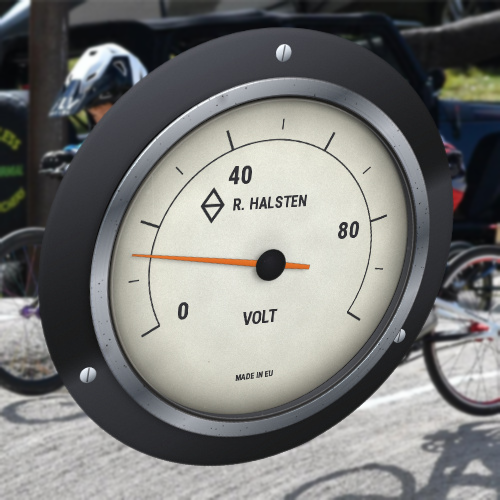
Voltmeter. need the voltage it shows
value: 15 V
